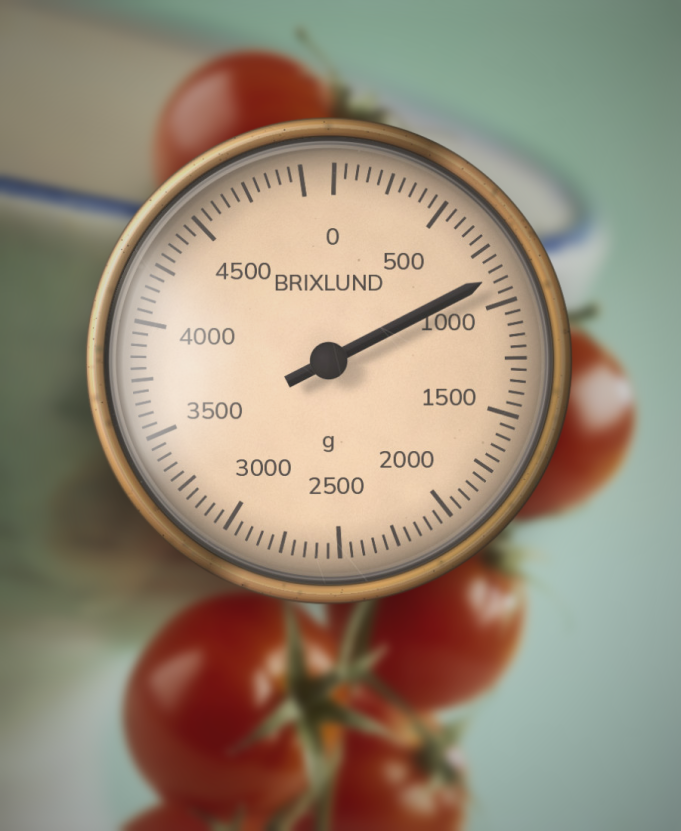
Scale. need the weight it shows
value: 875 g
